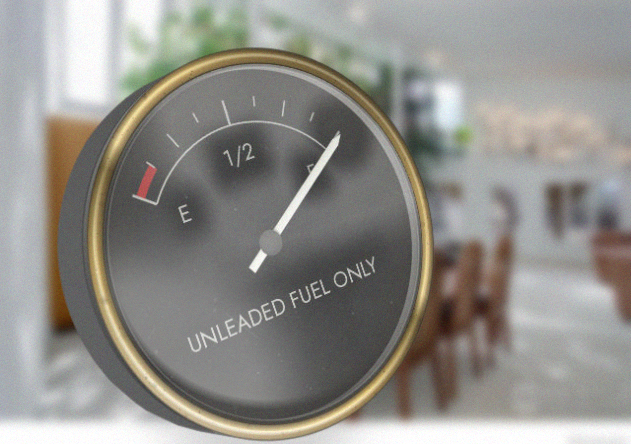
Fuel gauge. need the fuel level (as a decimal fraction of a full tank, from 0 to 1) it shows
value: 1
